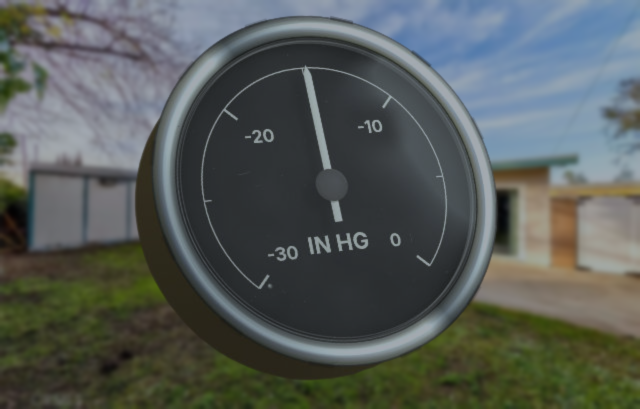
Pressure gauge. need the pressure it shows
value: -15 inHg
